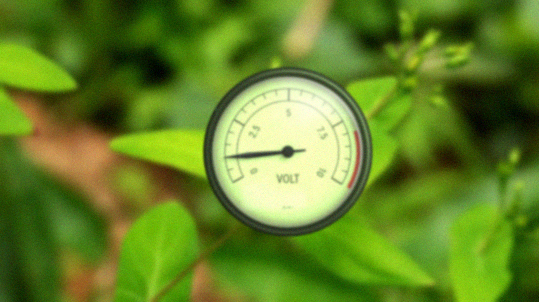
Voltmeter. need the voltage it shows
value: 1 V
